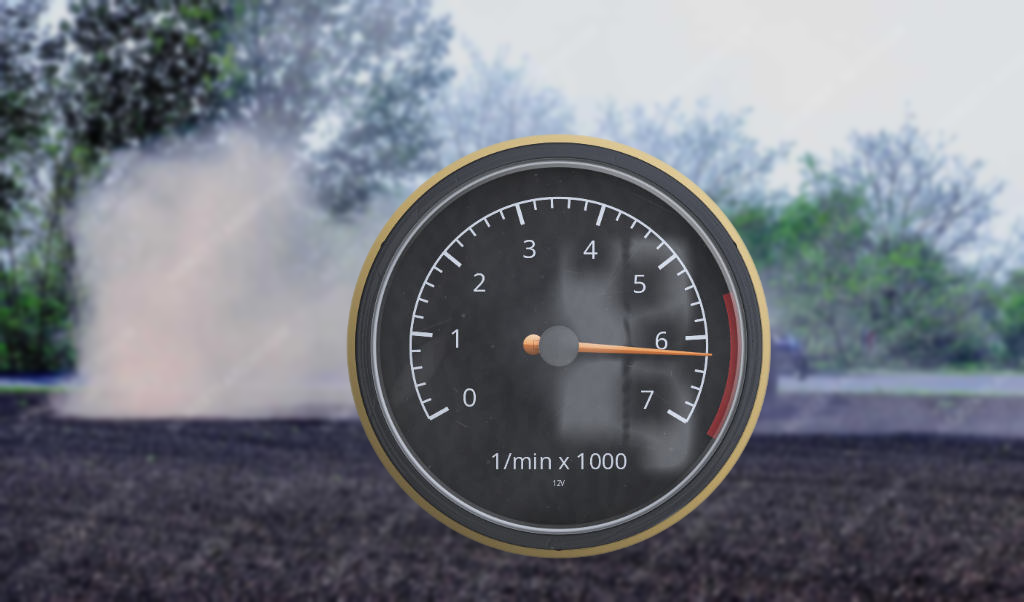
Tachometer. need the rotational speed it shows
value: 6200 rpm
